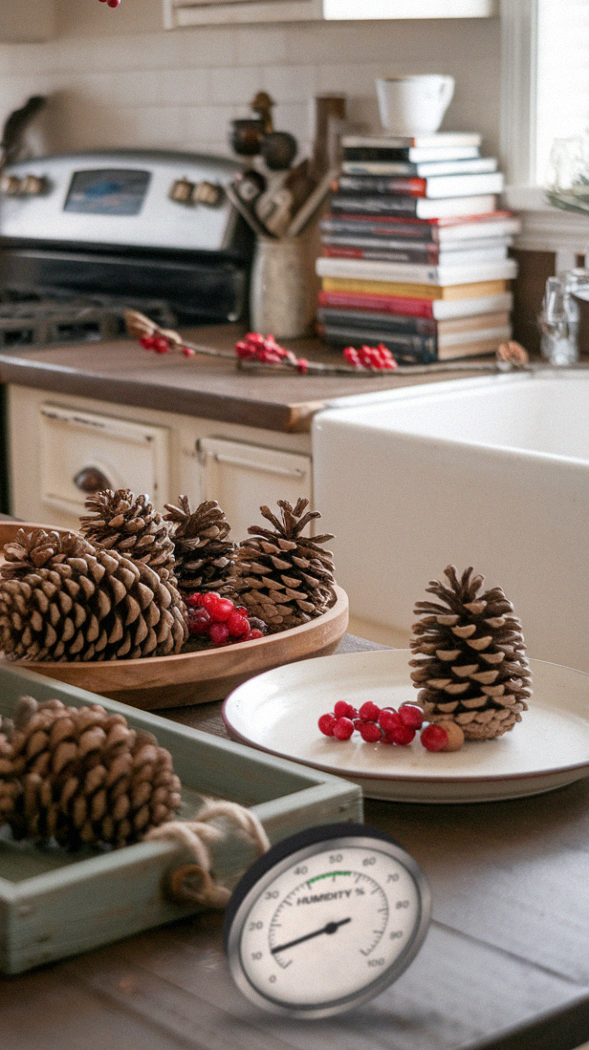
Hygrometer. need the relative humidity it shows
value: 10 %
